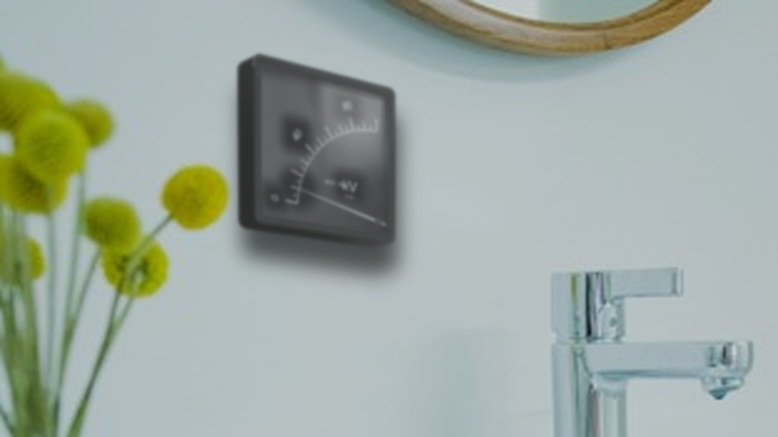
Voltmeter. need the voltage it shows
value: 10 kV
